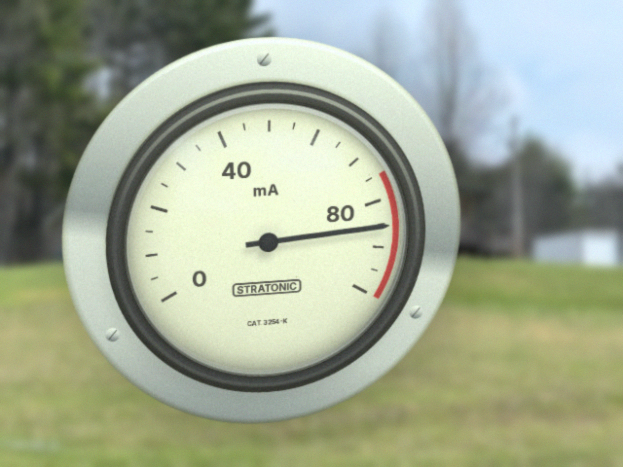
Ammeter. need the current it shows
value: 85 mA
